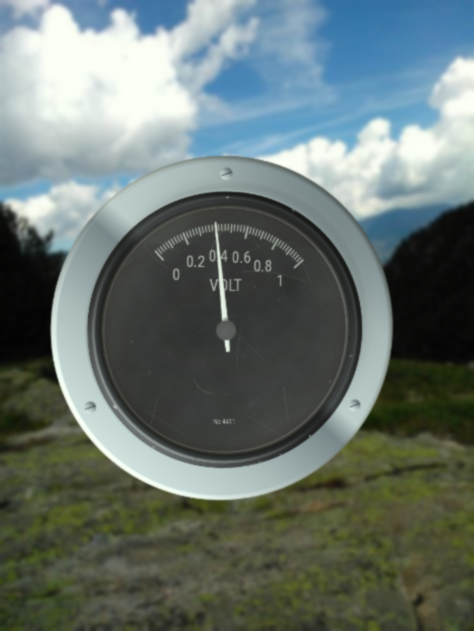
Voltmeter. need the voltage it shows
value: 0.4 V
